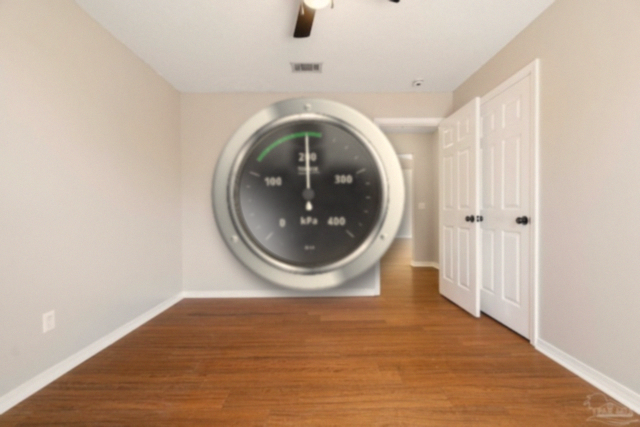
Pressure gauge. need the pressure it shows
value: 200 kPa
